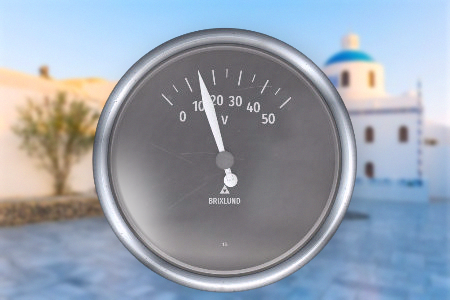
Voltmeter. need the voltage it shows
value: 15 V
